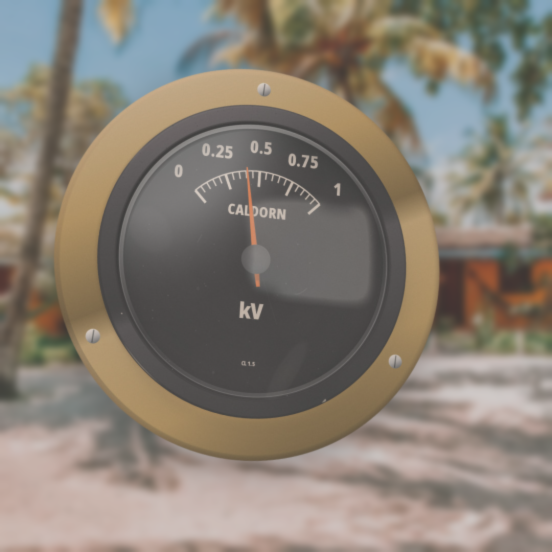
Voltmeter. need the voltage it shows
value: 0.4 kV
